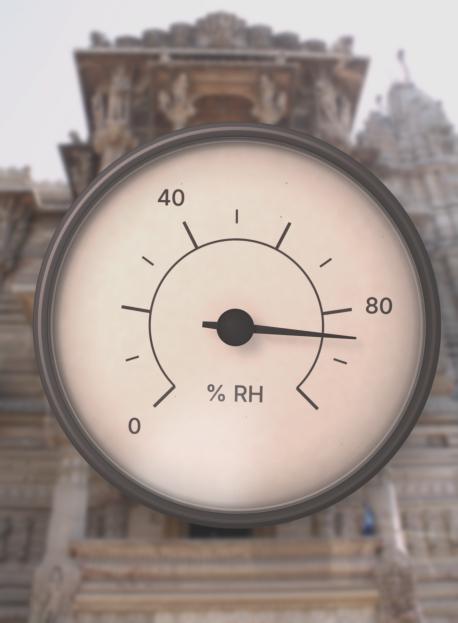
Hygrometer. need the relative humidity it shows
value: 85 %
